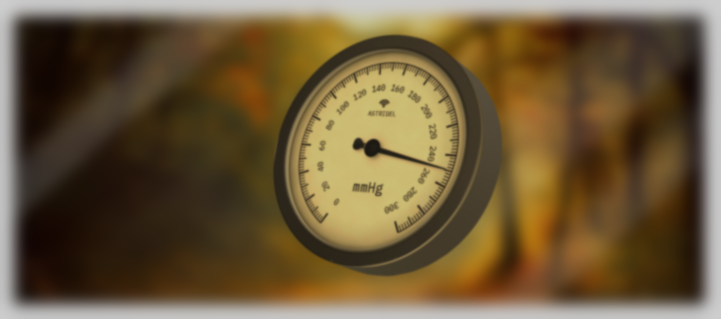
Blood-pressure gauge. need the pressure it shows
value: 250 mmHg
